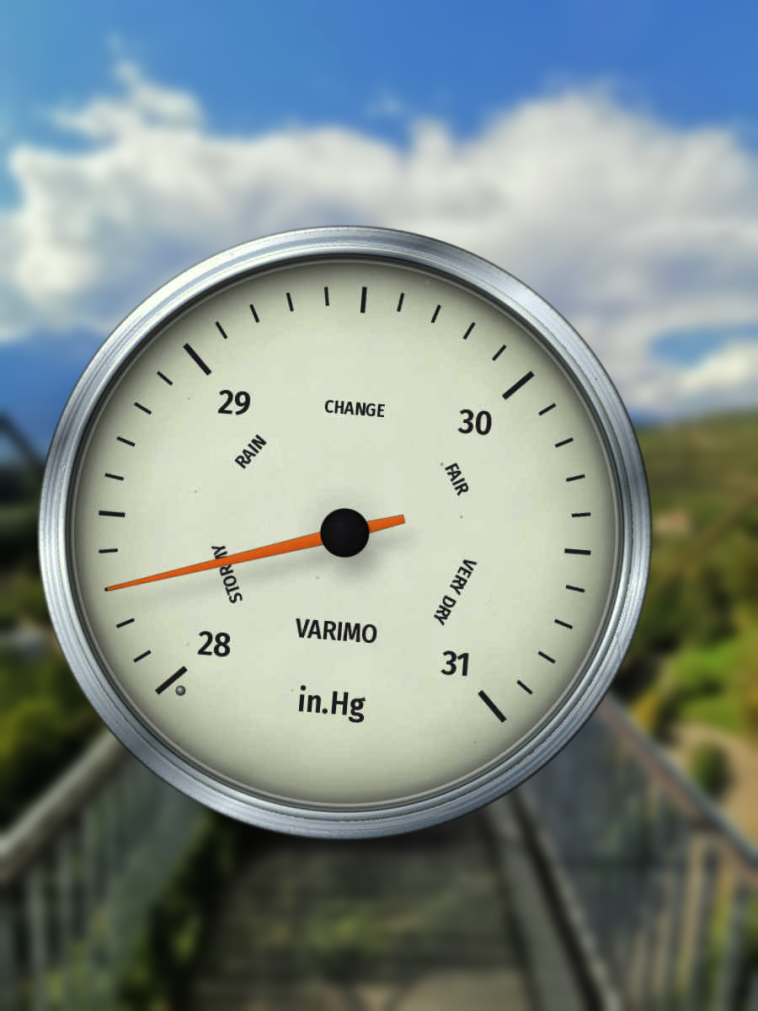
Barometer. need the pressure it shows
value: 28.3 inHg
